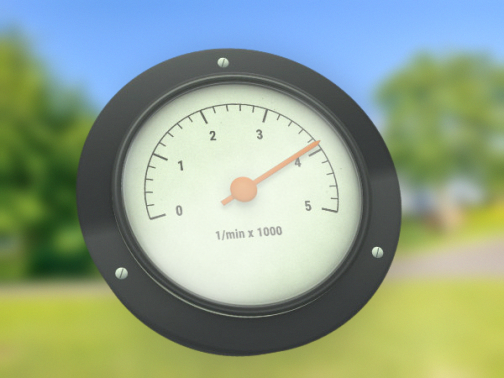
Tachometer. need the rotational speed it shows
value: 3900 rpm
